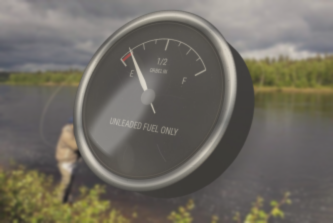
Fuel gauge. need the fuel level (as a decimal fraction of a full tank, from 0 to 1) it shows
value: 0.125
